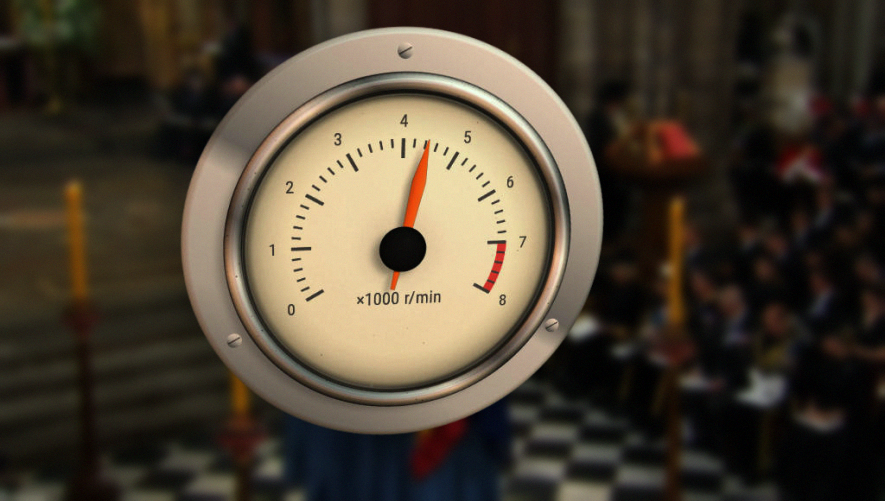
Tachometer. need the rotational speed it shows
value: 4400 rpm
